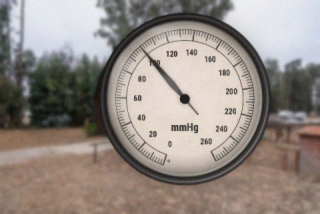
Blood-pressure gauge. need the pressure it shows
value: 100 mmHg
